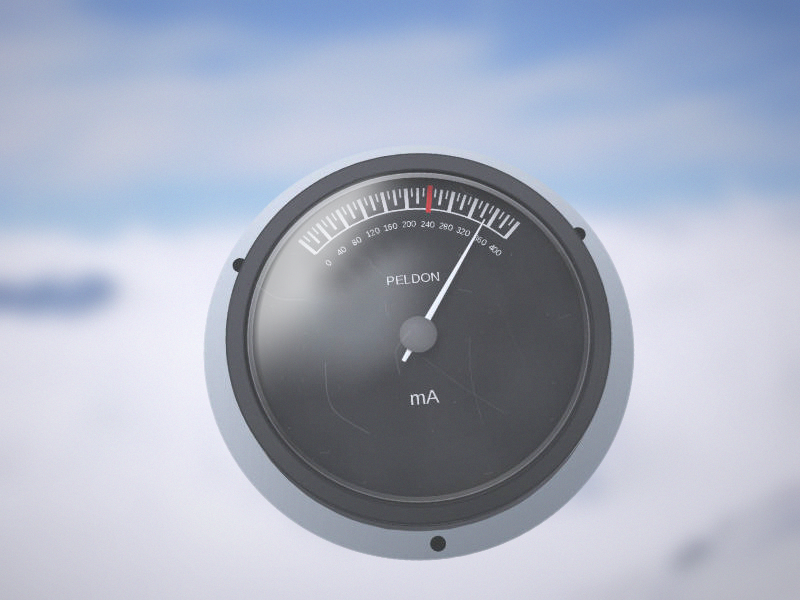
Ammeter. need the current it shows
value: 350 mA
